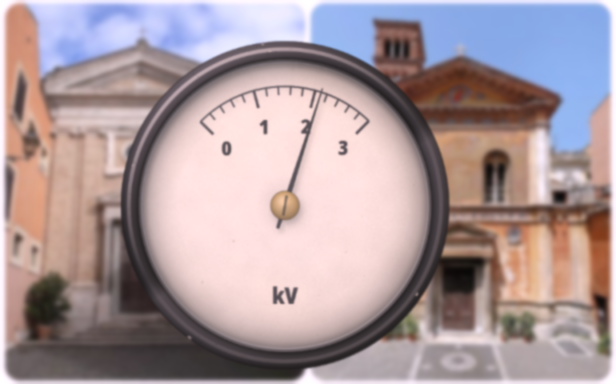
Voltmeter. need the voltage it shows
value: 2.1 kV
